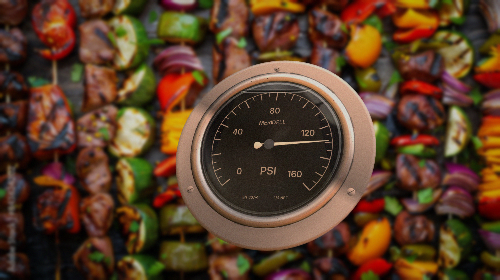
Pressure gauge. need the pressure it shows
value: 130 psi
